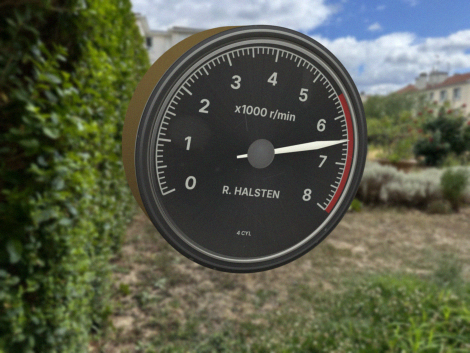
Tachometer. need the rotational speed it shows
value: 6500 rpm
